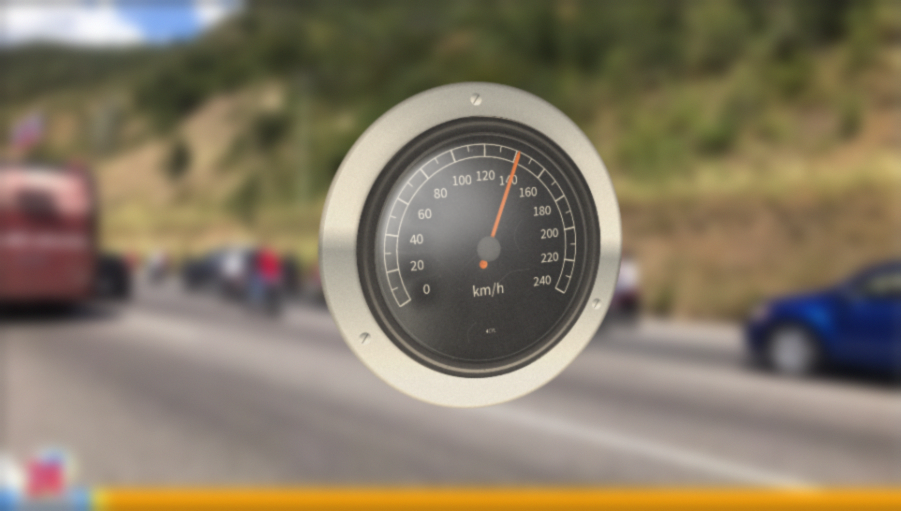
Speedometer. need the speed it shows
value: 140 km/h
